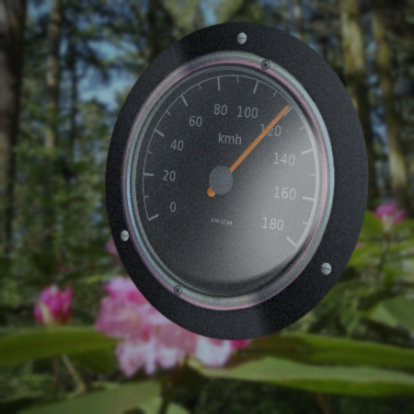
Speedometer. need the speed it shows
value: 120 km/h
